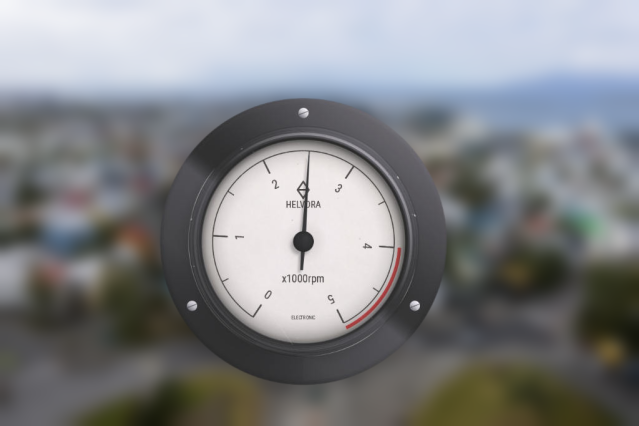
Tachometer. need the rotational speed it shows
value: 2500 rpm
